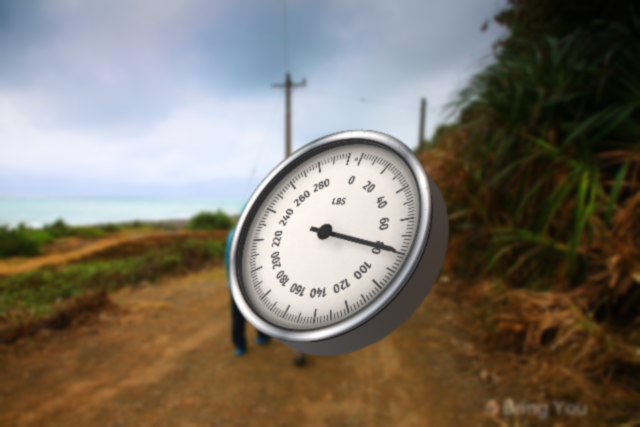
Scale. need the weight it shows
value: 80 lb
